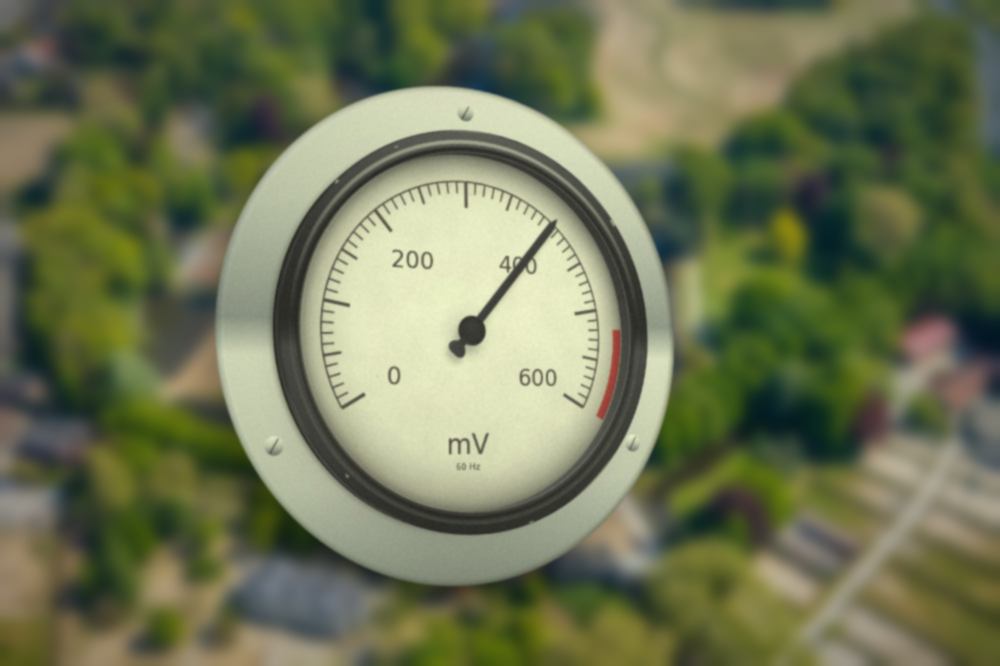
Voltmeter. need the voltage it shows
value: 400 mV
